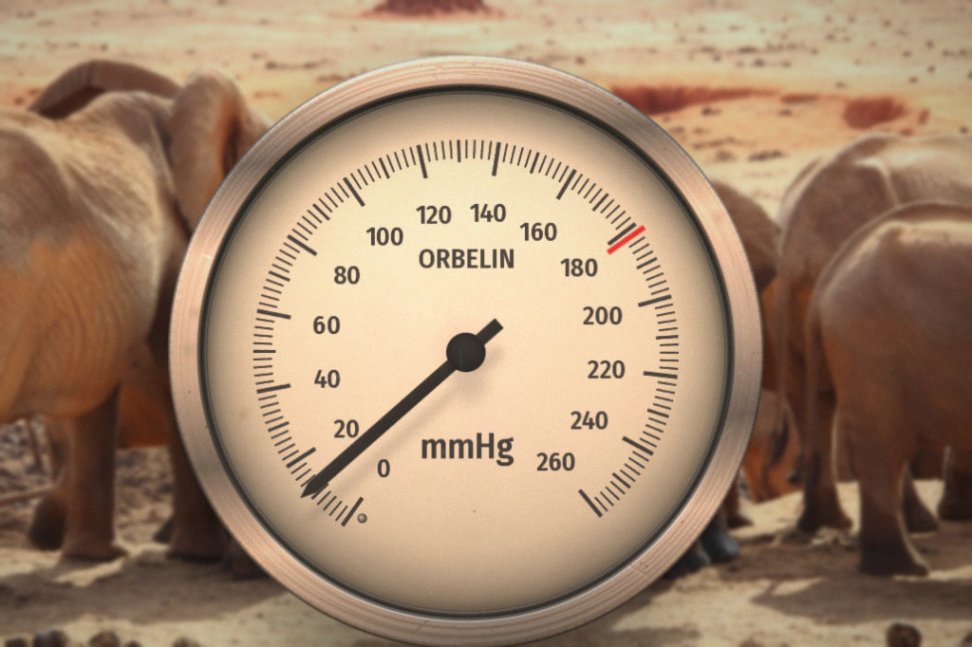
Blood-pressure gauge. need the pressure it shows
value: 12 mmHg
